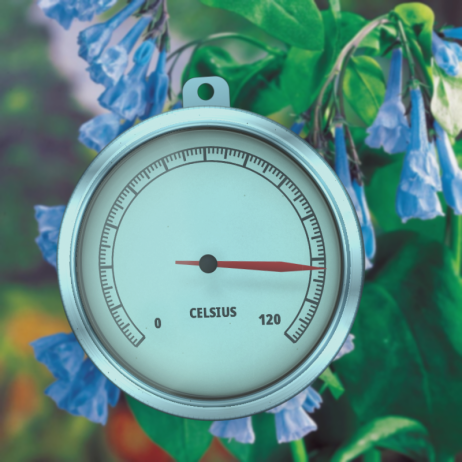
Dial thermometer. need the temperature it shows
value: 102 °C
